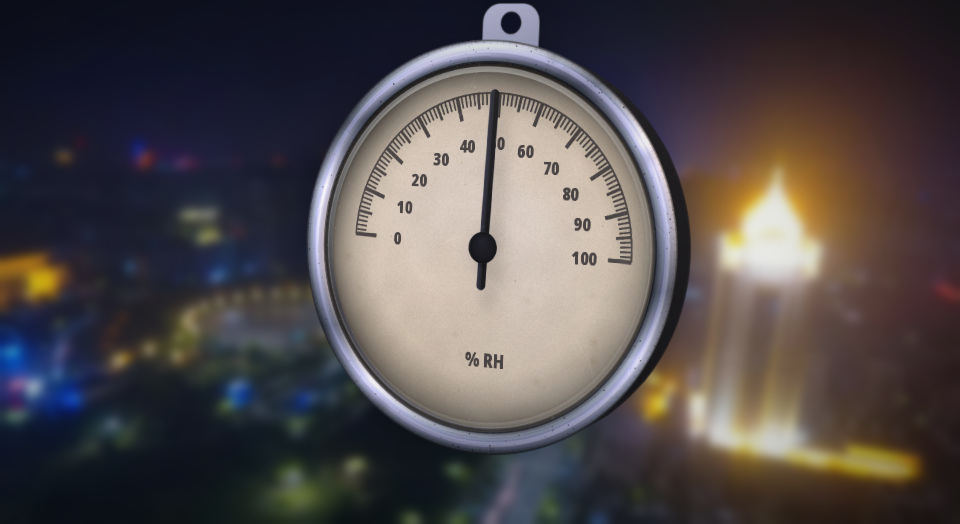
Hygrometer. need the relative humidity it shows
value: 50 %
